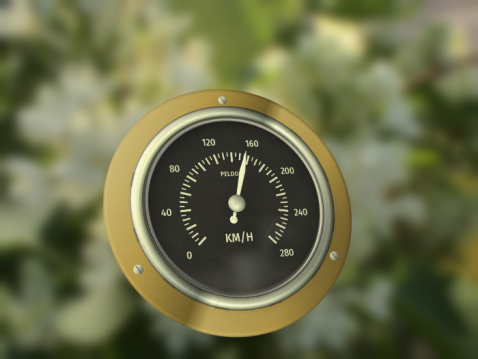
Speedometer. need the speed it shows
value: 155 km/h
